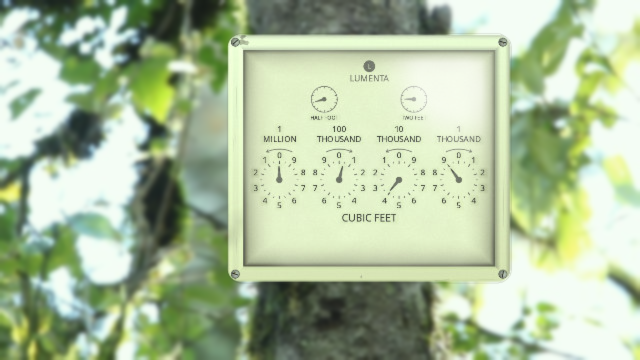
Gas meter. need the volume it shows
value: 3900 ft³
